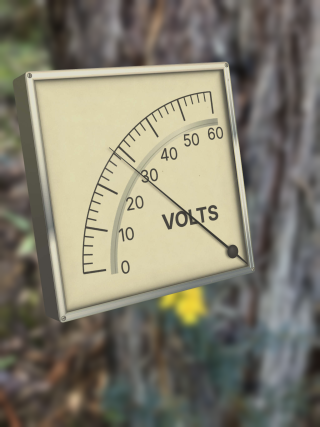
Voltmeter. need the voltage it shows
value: 28 V
